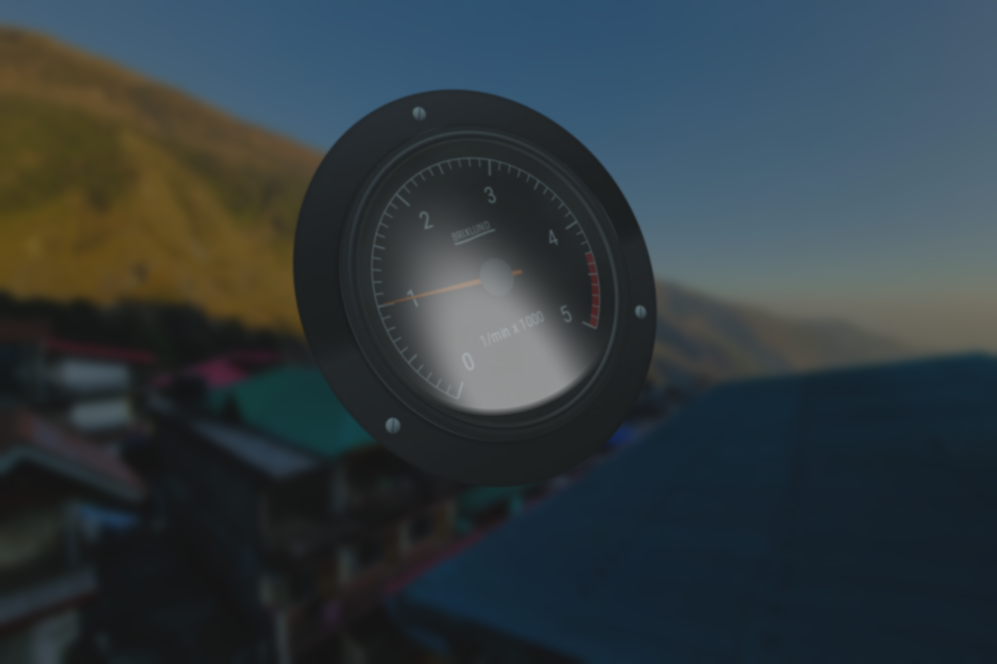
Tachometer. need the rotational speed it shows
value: 1000 rpm
